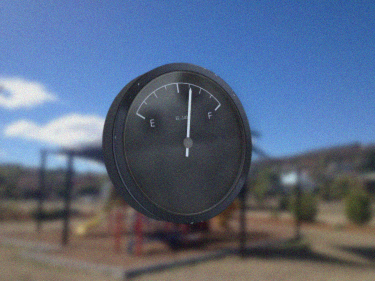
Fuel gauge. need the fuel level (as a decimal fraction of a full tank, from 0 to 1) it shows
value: 0.625
